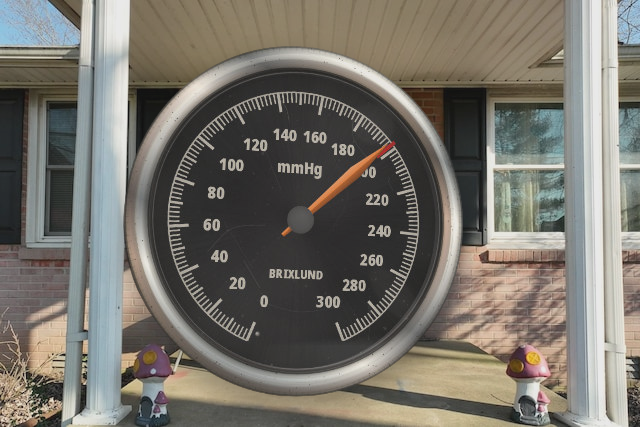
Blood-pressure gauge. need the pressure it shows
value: 196 mmHg
